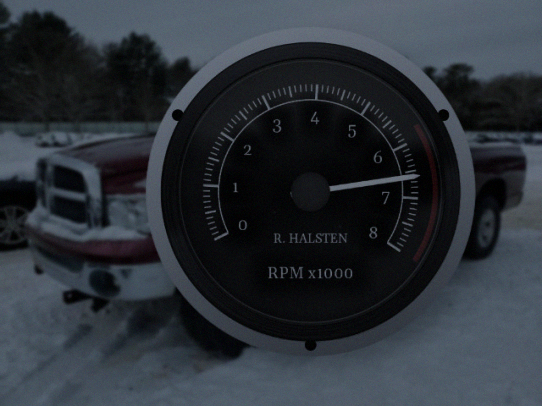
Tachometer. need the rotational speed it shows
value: 6600 rpm
